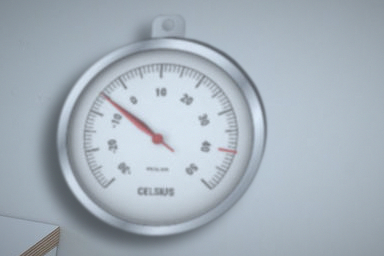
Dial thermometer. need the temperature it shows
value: -5 °C
